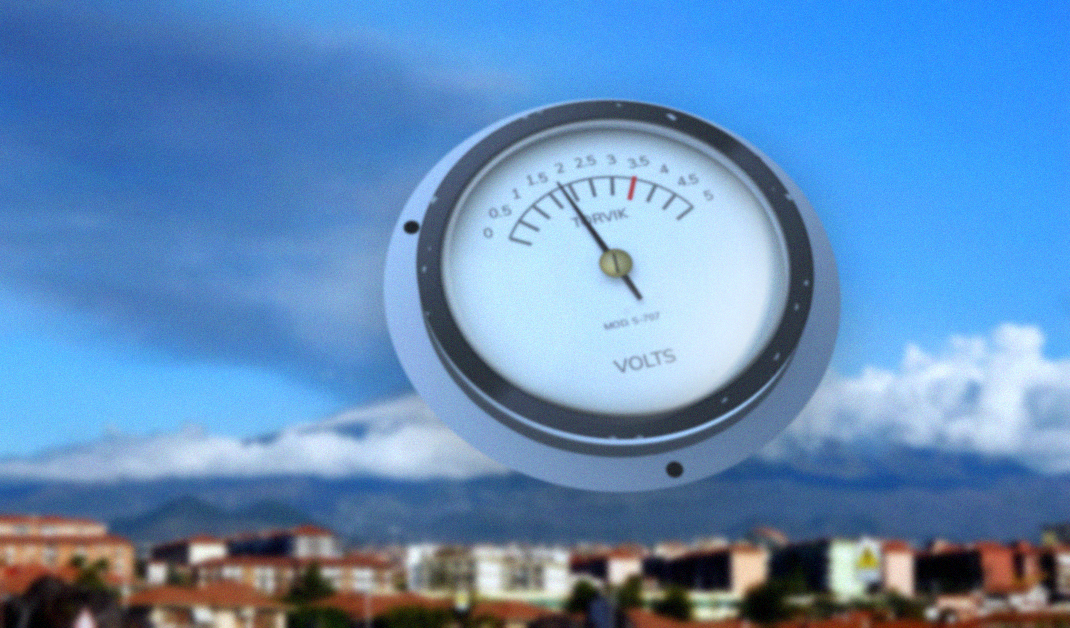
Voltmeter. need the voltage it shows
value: 1.75 V
